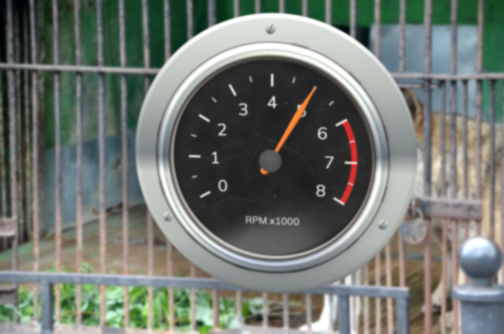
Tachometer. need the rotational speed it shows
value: 5000 rpm
